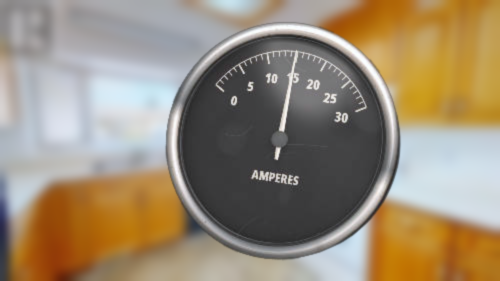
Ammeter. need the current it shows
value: 15 A
